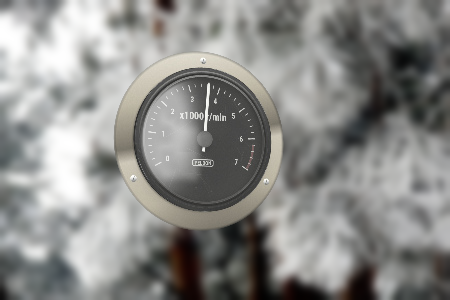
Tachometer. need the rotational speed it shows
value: 3600 rpm
